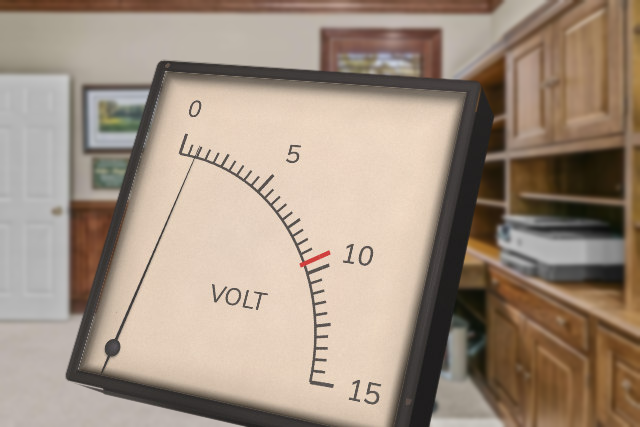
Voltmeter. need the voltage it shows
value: 1 V
